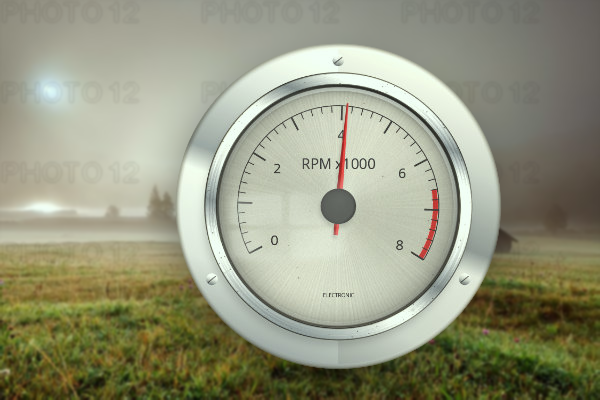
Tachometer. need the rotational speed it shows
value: 4100 rpm
